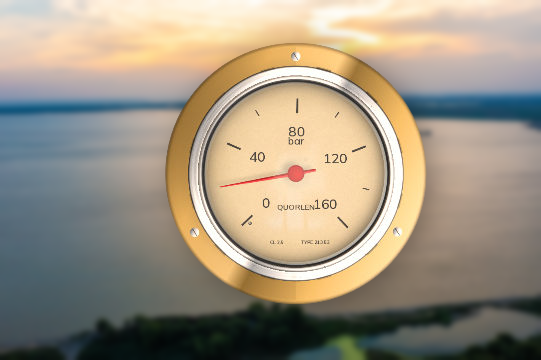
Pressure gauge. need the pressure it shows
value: 20 bar
